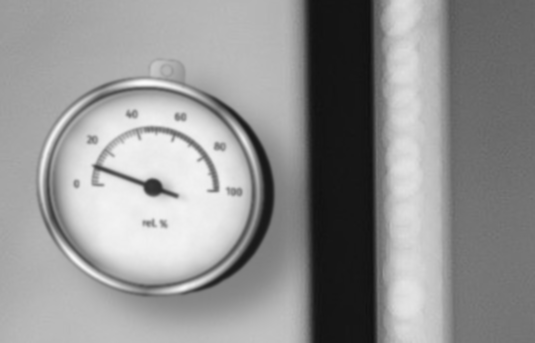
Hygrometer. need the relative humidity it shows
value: 10 %
